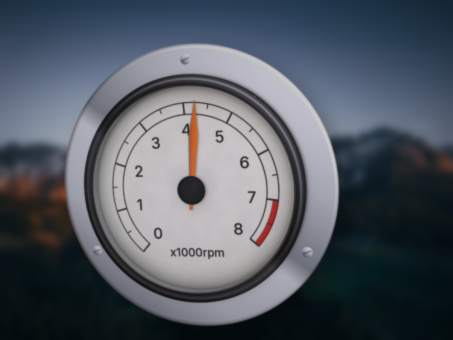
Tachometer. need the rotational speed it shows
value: 4250 rpm
